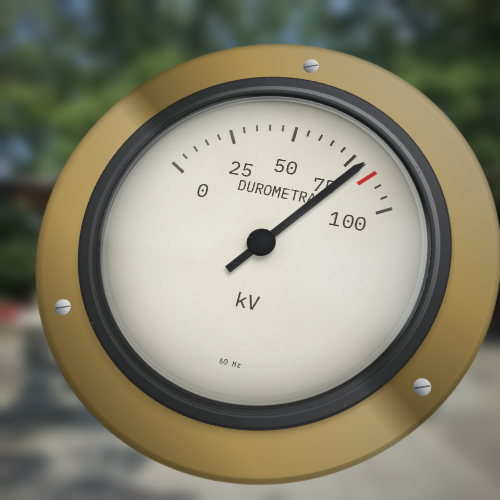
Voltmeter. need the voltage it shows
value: 80 kV
